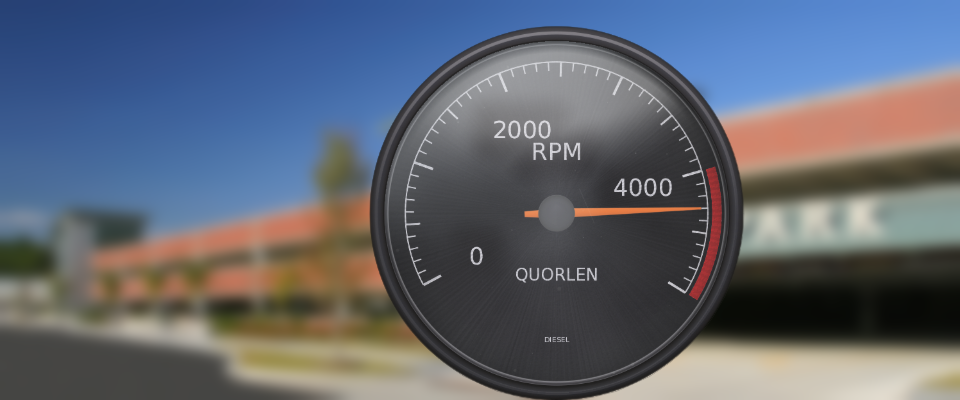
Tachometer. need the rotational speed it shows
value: 4300 rpm
